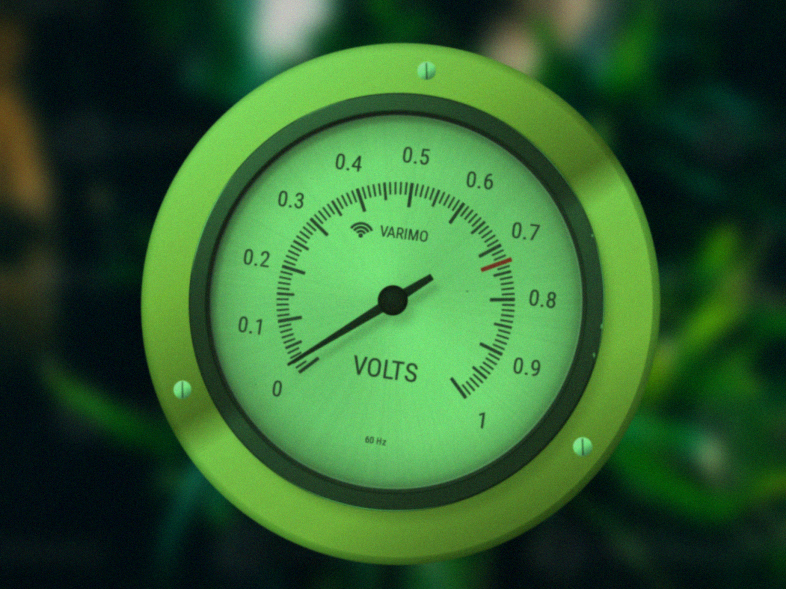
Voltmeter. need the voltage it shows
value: 0.02 V
